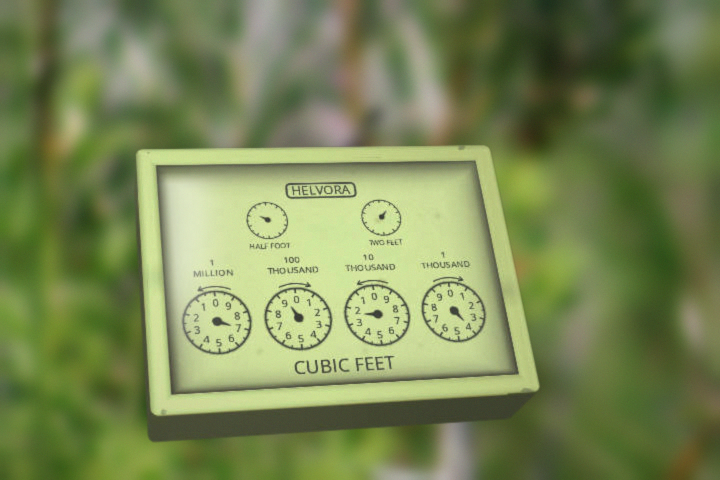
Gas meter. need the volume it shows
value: 692400 ft³
